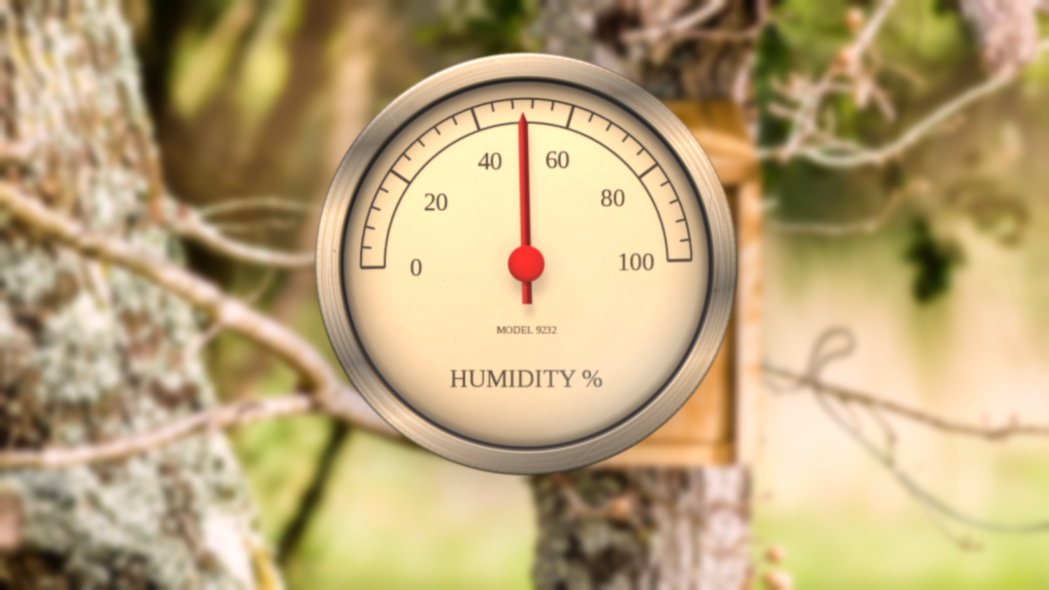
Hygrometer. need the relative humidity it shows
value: 50 %
